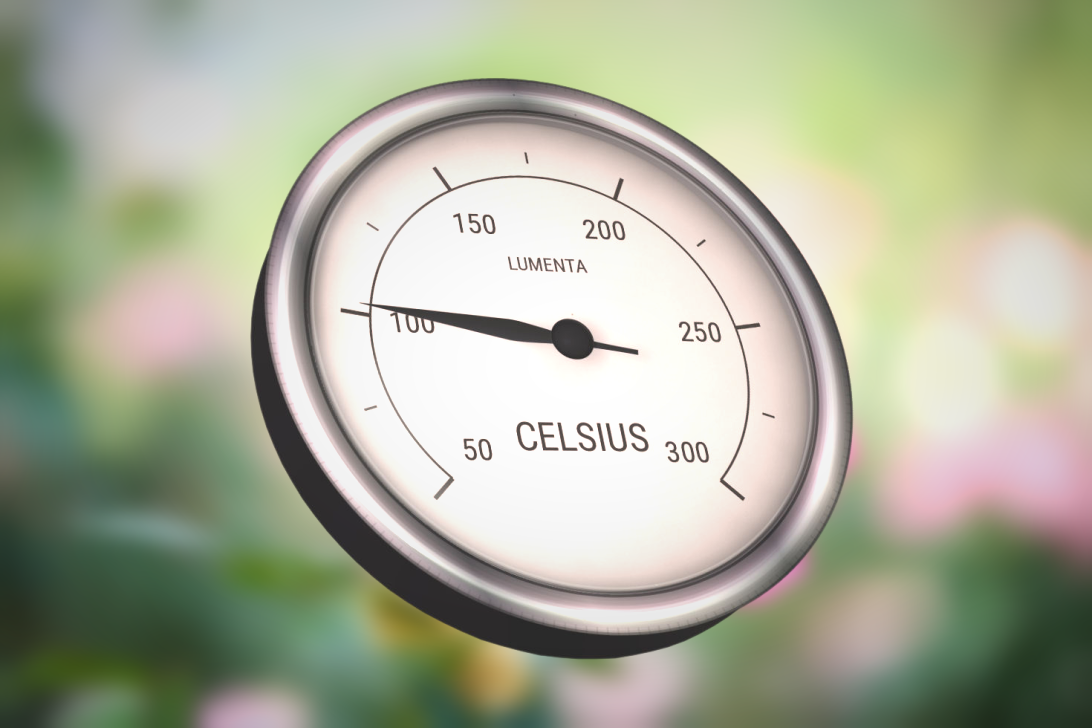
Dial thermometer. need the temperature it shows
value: 100 °C
